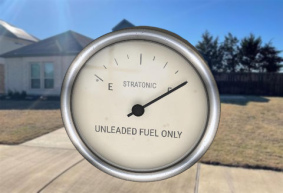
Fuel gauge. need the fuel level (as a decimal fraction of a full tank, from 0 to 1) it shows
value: 1
